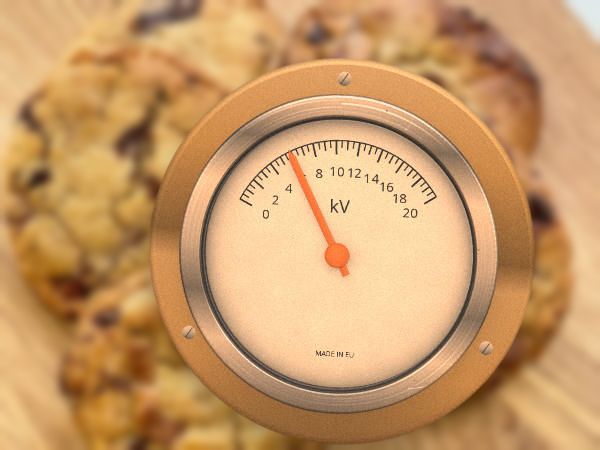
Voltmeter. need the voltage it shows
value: 6 kV
